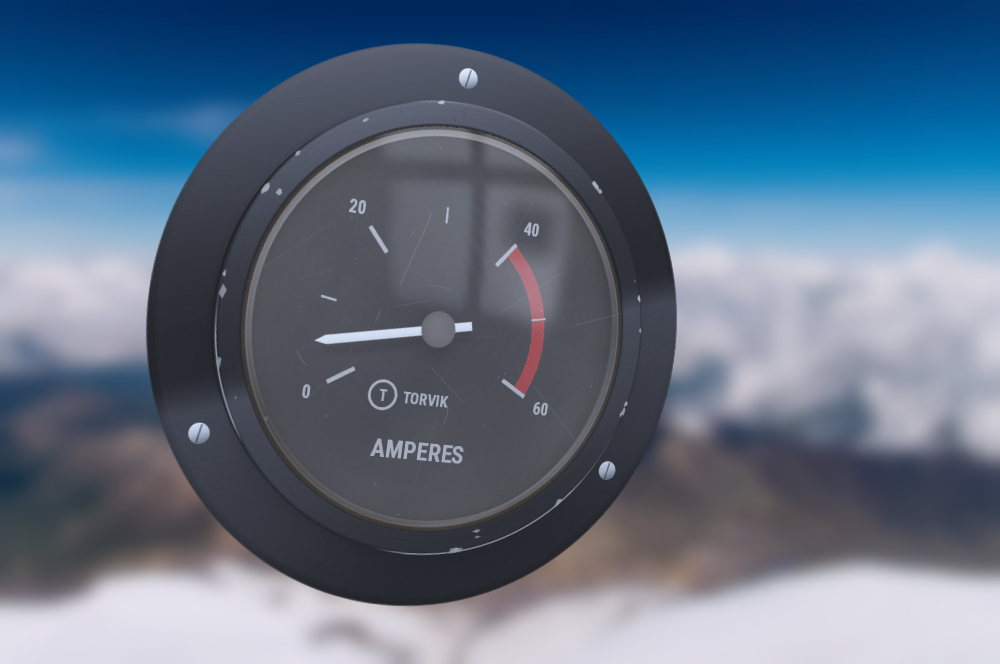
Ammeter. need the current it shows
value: 5 A
